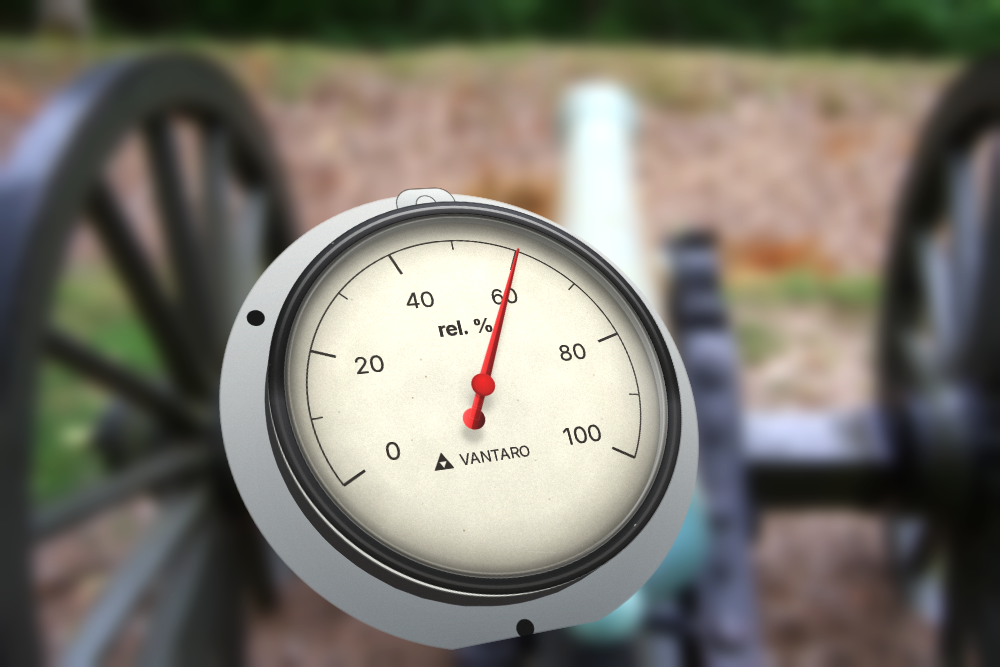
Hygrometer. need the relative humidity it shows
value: 60 %
